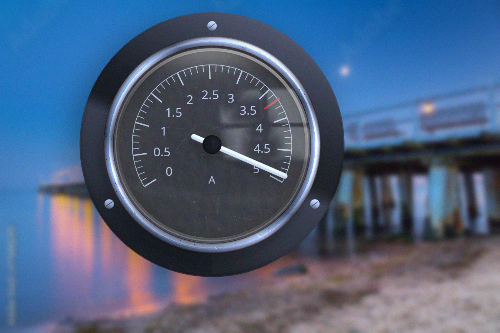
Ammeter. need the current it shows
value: 4.9 A
